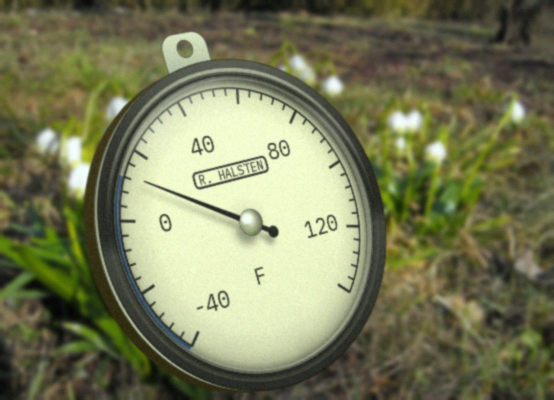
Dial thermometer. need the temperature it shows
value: 12 °F
